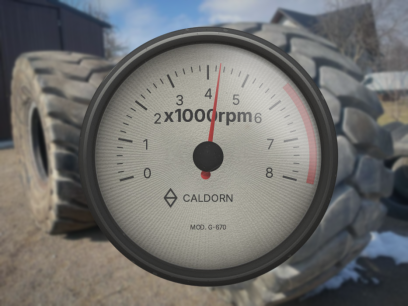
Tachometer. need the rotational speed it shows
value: 4300 rpm
